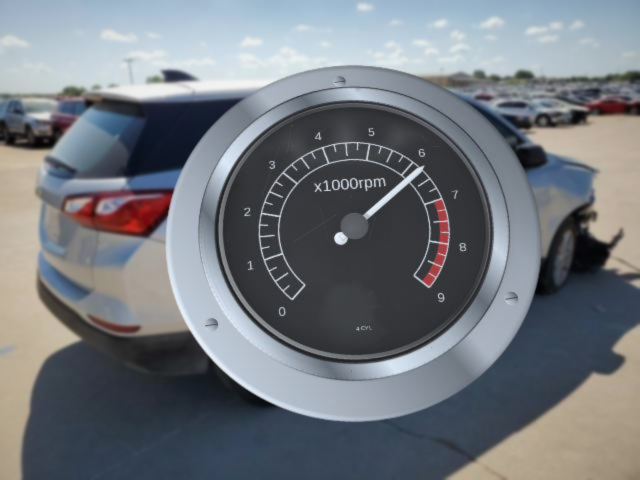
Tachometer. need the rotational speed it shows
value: 6250 rpm
